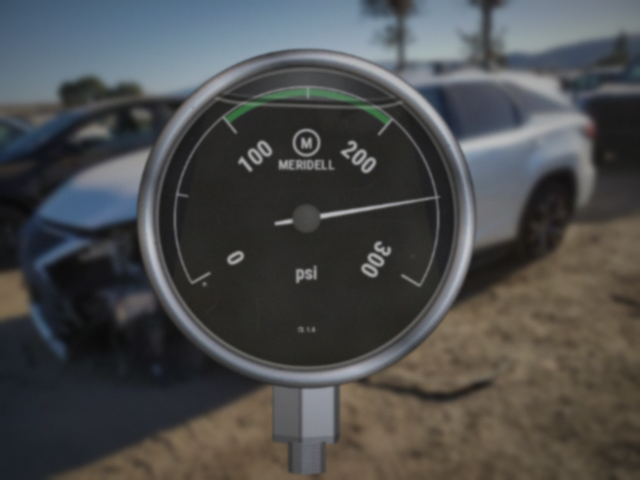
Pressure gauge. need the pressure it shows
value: 250 psi
